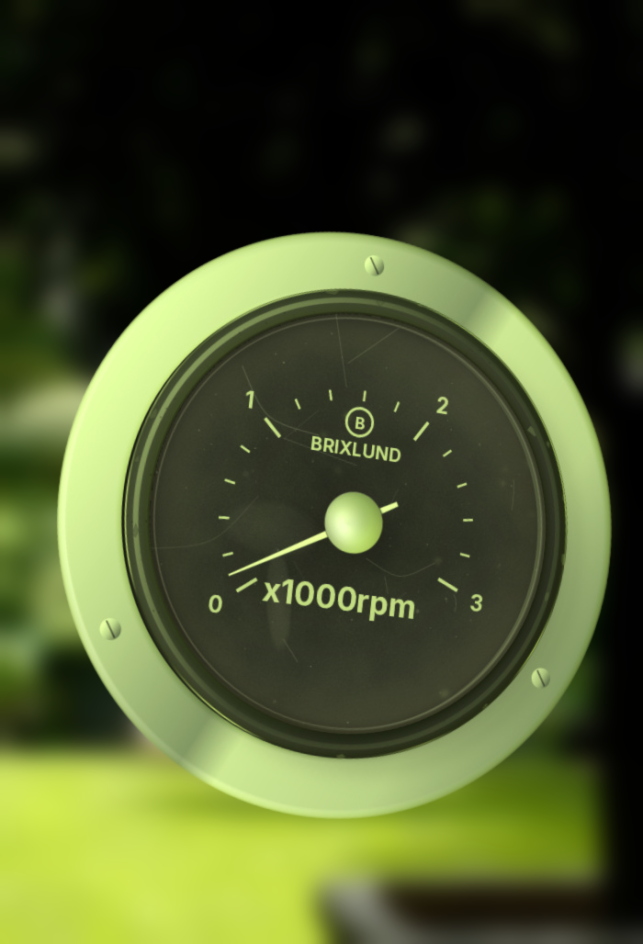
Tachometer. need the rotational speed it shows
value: 100 rpm
